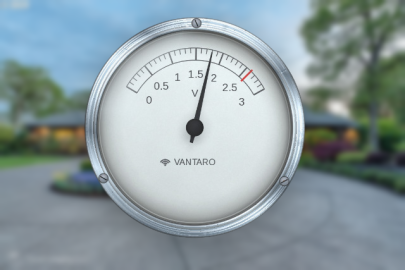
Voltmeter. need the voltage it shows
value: 1.8 V
